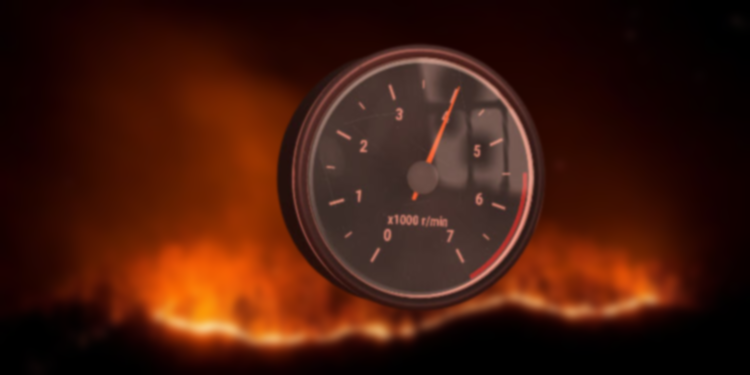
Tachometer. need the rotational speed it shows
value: 4000 rpm
